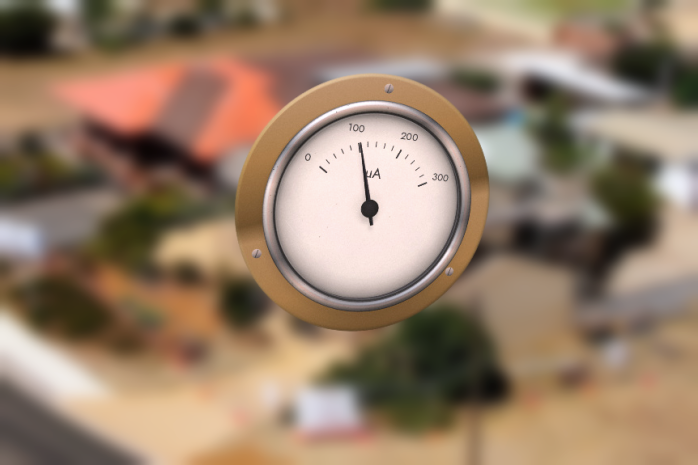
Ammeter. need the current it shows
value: 100 µA
